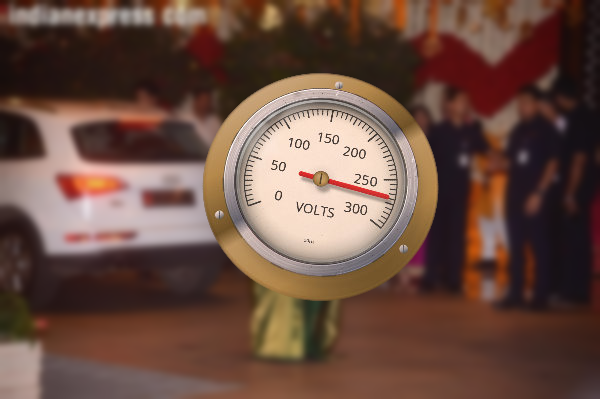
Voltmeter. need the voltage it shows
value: 270 V
